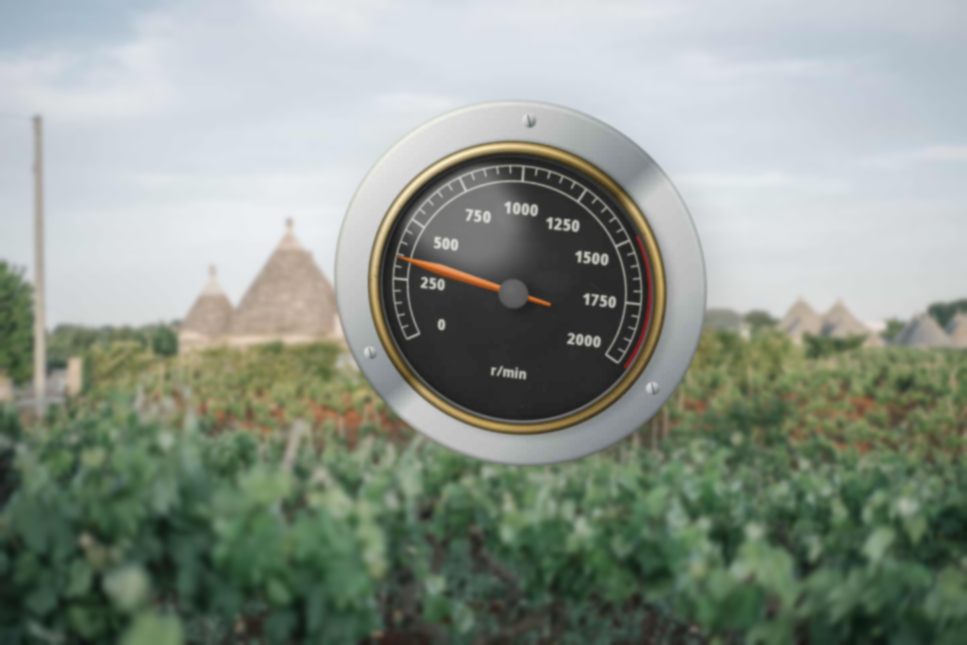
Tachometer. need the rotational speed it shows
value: 350 rpm
